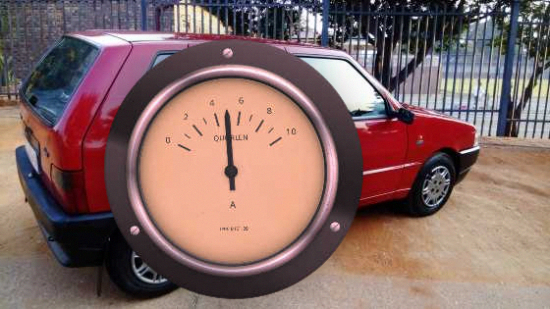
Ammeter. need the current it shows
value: 5 A
